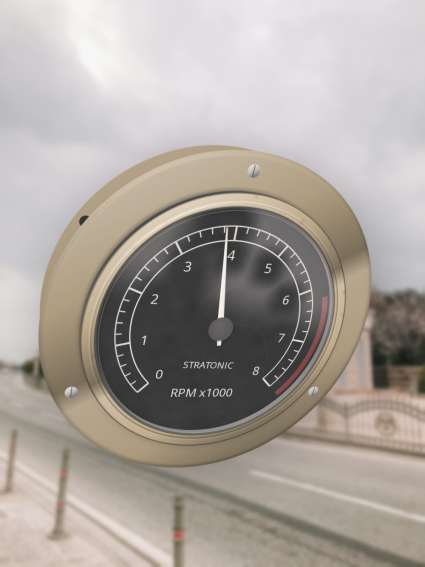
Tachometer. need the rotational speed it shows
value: 3800 rpm
